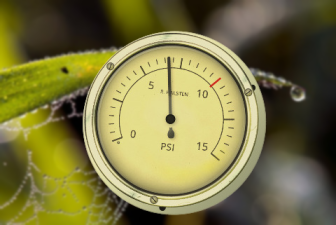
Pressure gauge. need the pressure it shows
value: 6.75 psi
